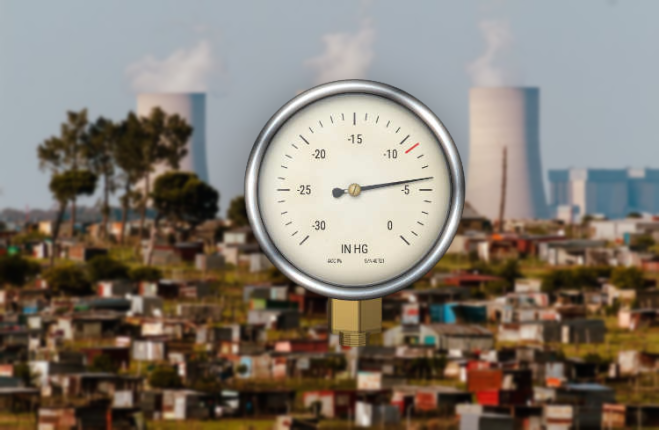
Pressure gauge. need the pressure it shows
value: -6 inHg
